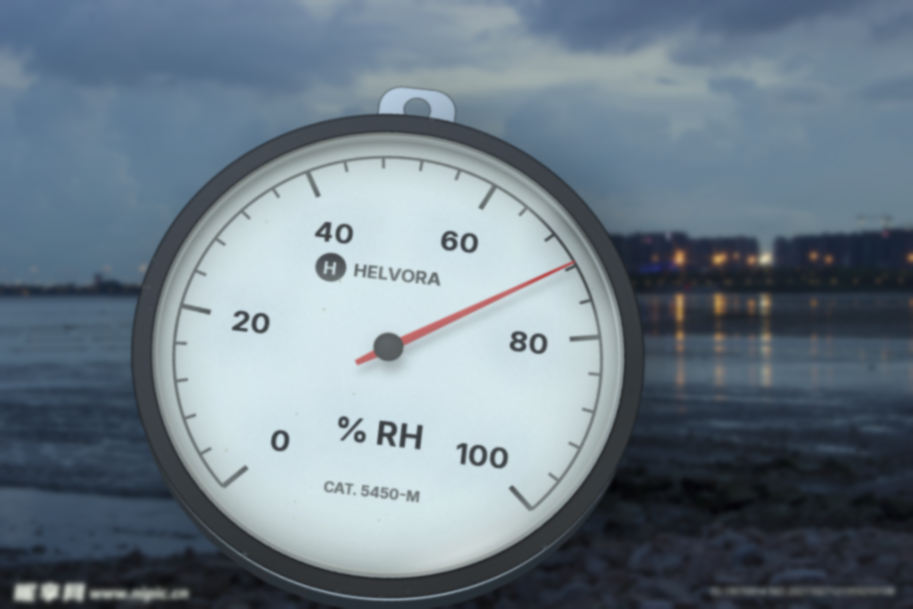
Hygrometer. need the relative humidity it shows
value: 72 %
